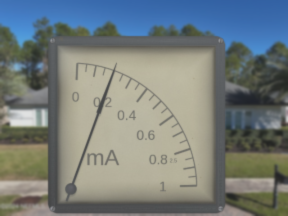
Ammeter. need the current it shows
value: 0.2 mA
